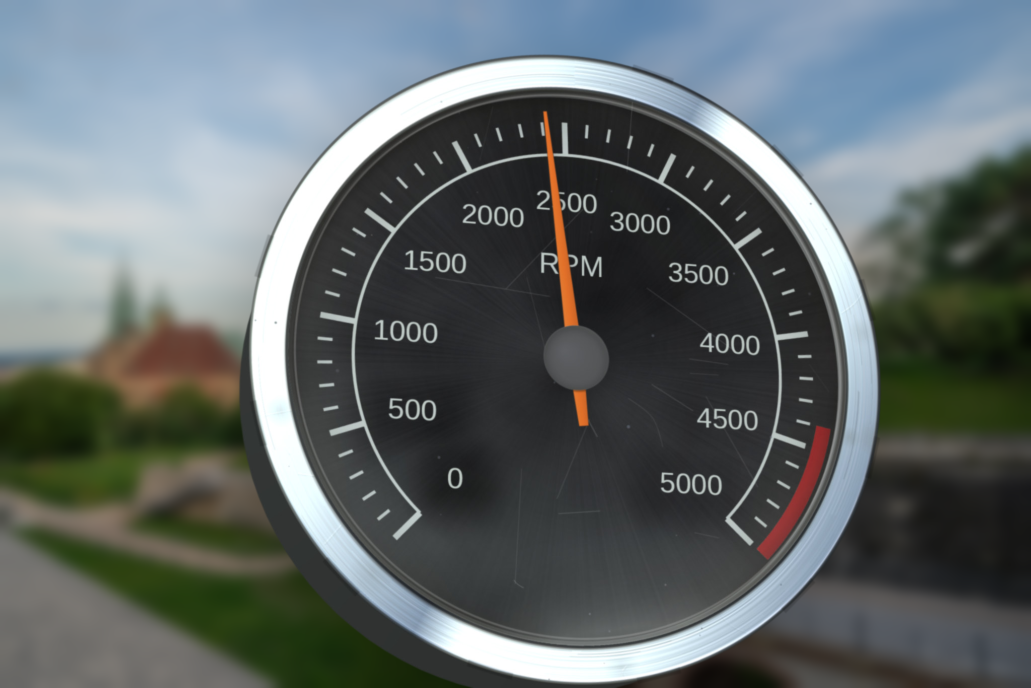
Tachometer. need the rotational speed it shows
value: 2400 rpm
